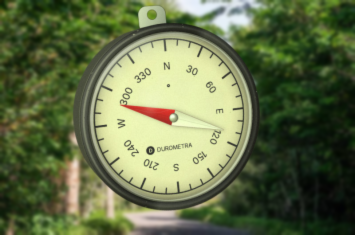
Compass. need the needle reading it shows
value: 290 °
